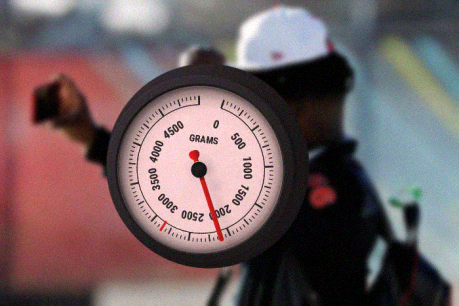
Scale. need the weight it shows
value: 2100 g
